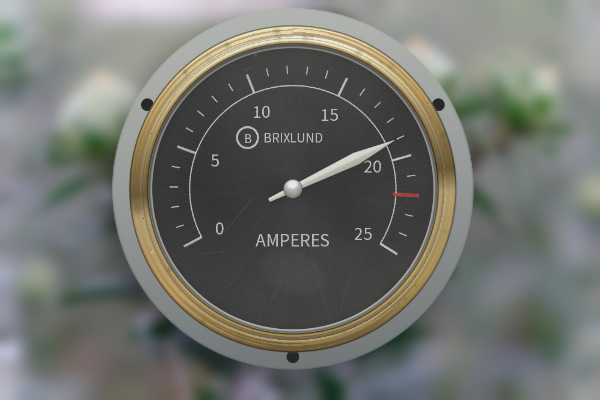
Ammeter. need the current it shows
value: 19 A
